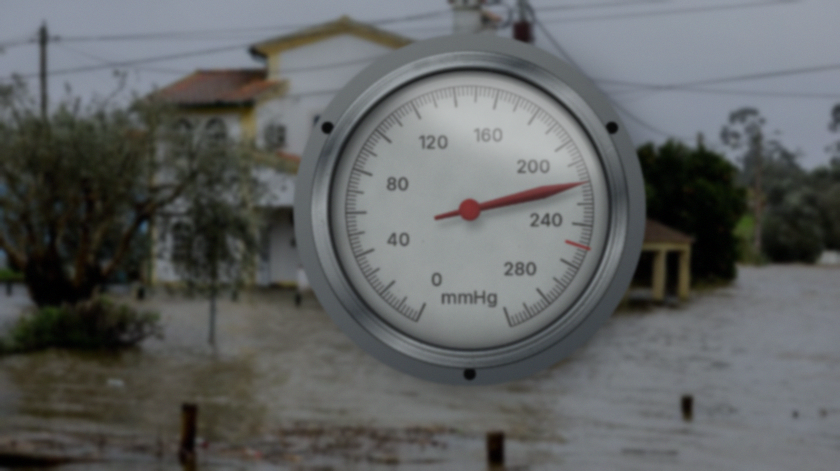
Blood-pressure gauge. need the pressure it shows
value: 220 mmHg
